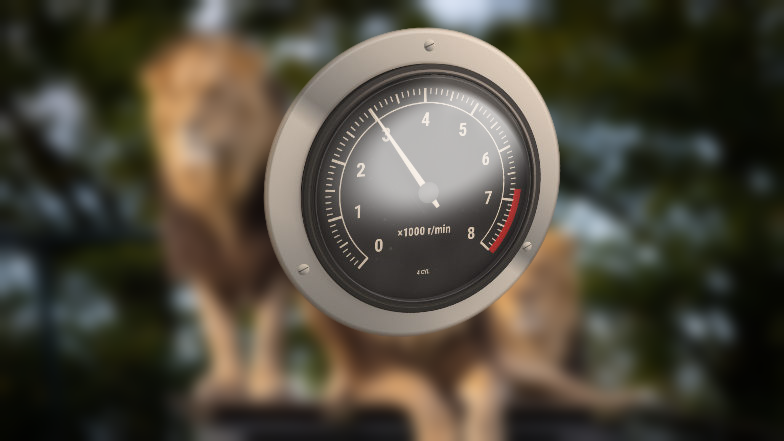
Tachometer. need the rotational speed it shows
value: 3000 rpm
